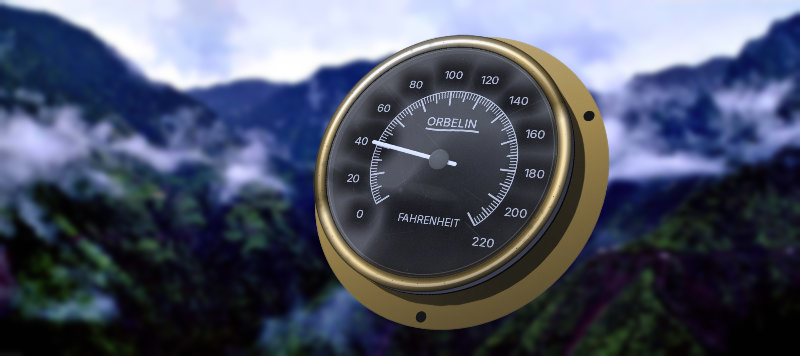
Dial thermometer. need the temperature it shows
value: 40 °F
